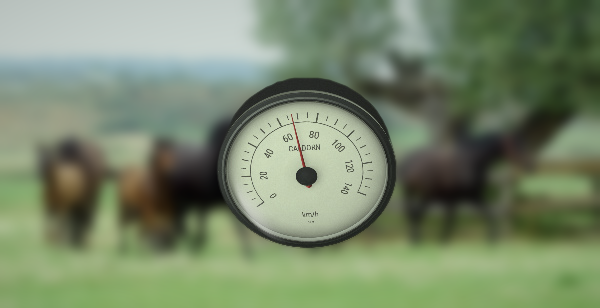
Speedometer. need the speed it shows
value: 67.5 km/h
